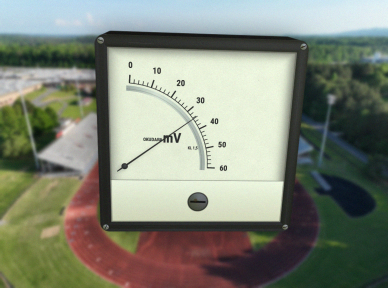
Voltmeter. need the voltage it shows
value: 34 mV
